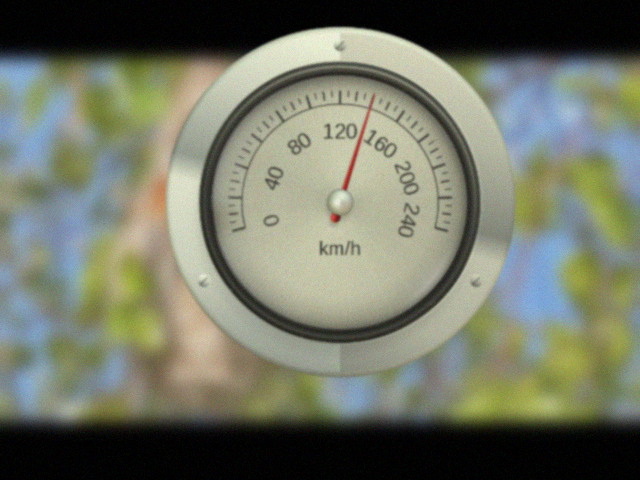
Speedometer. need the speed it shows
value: 140 km/h
